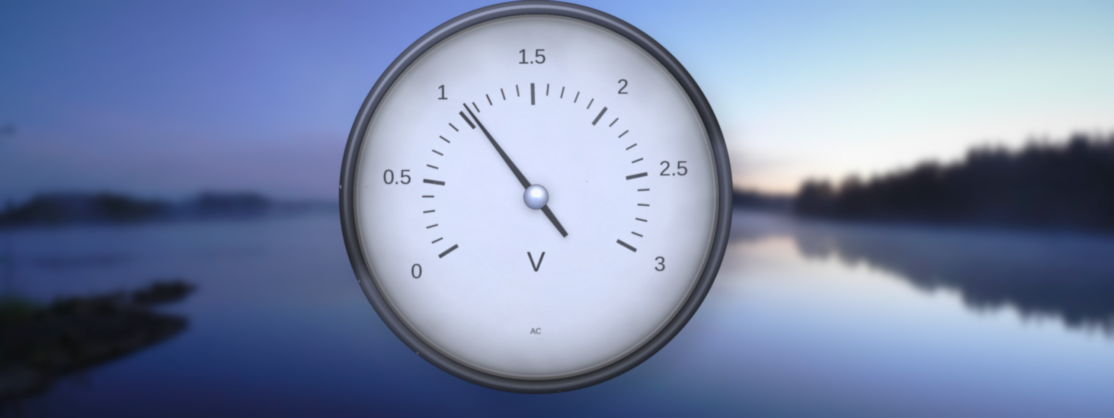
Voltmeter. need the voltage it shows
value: 1.05 V
